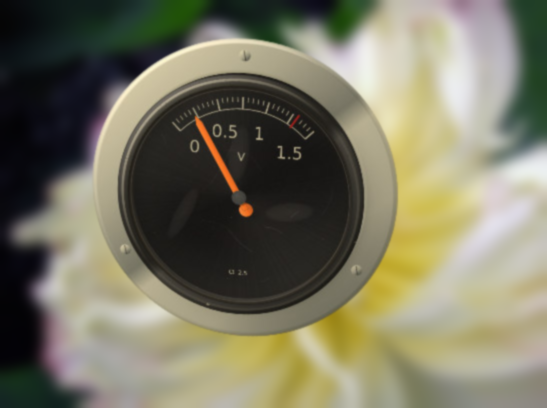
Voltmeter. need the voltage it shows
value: 0.25 V
